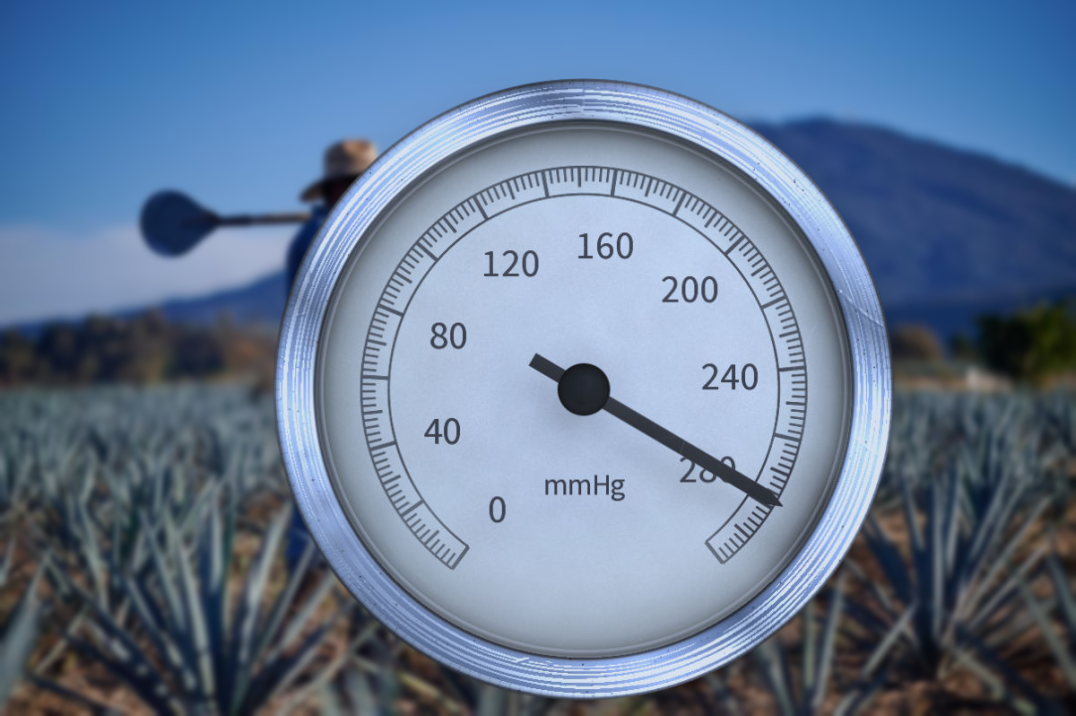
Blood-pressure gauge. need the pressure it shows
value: 278 mmHg
